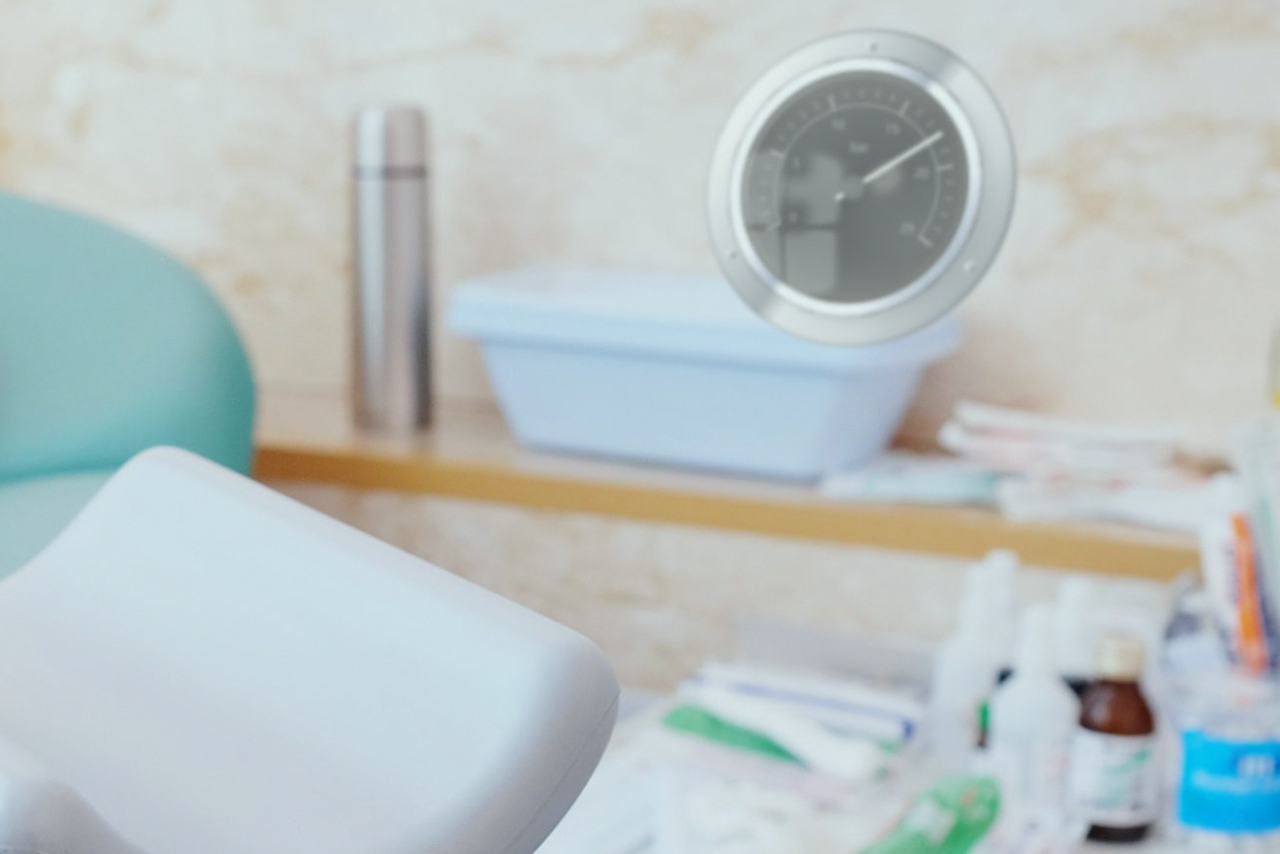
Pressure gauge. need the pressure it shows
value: 18 bar
